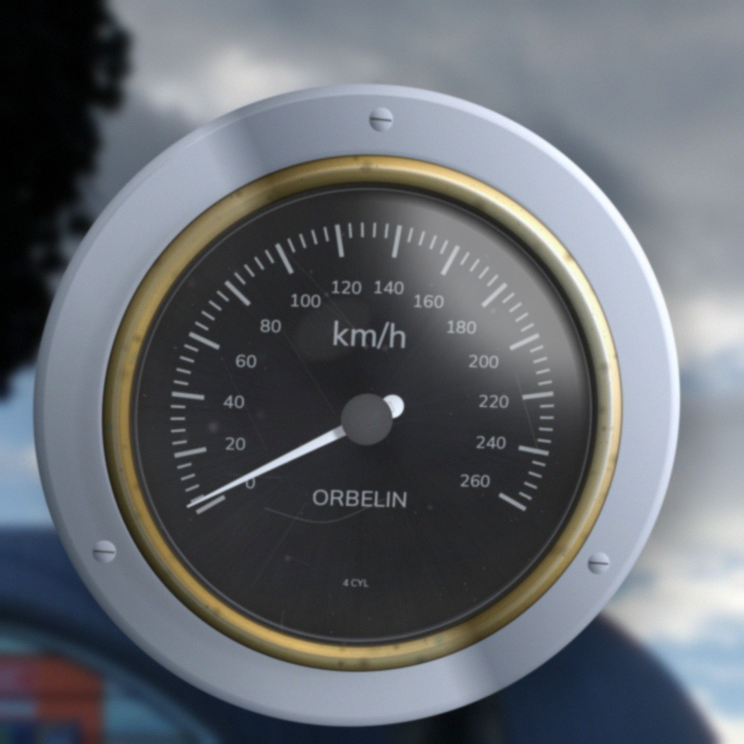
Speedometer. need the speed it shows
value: 4 km/h
